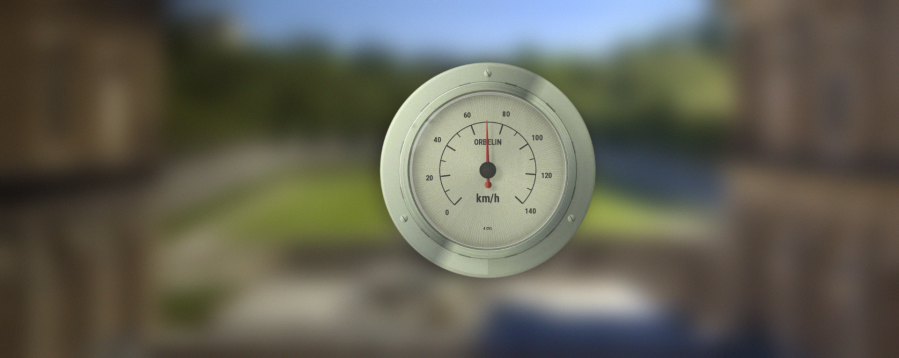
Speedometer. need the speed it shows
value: 70 km/h
